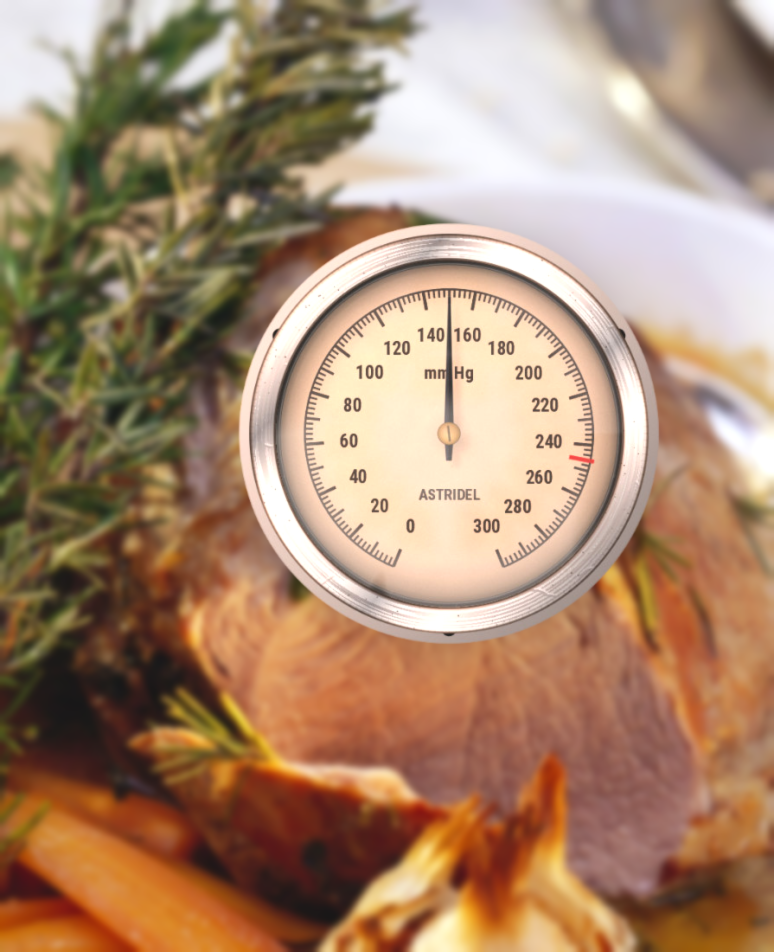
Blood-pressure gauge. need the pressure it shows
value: 150 mmHg
